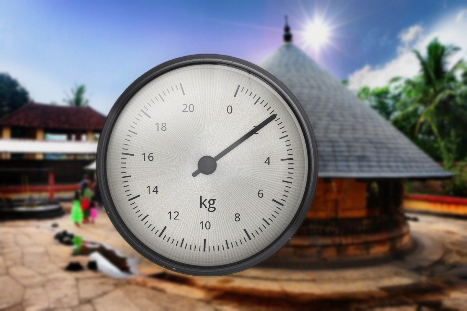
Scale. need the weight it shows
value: 2 kg
